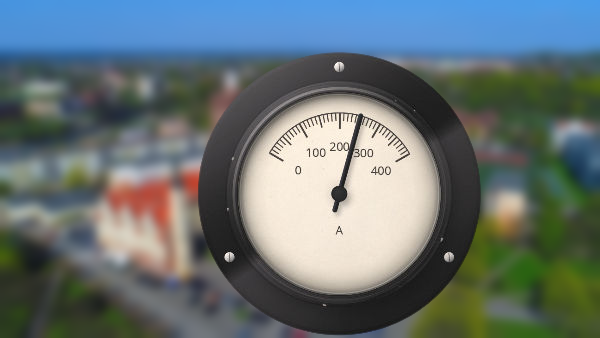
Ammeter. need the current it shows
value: 250 A
